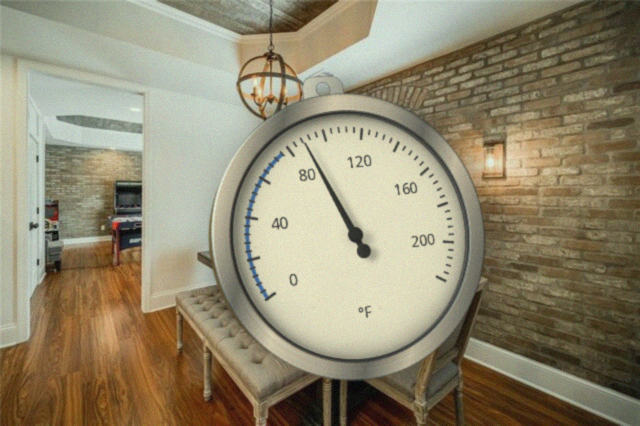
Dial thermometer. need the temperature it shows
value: 88 °F
